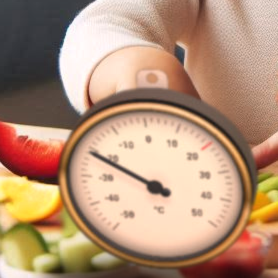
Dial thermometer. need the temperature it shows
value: -20 °C
